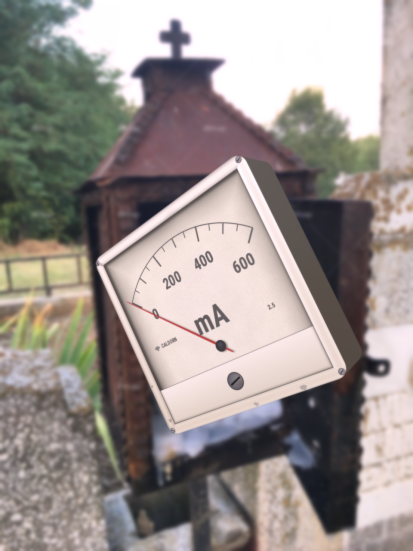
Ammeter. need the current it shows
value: 0 mA
